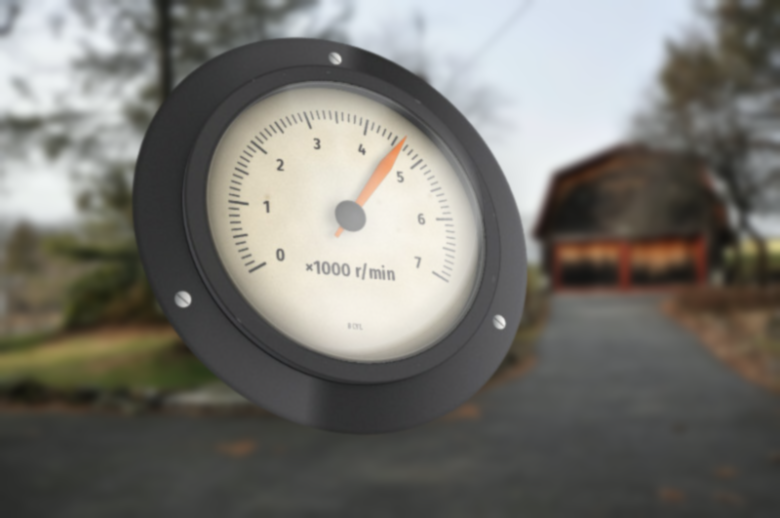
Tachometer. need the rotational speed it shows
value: 4600 rpm
